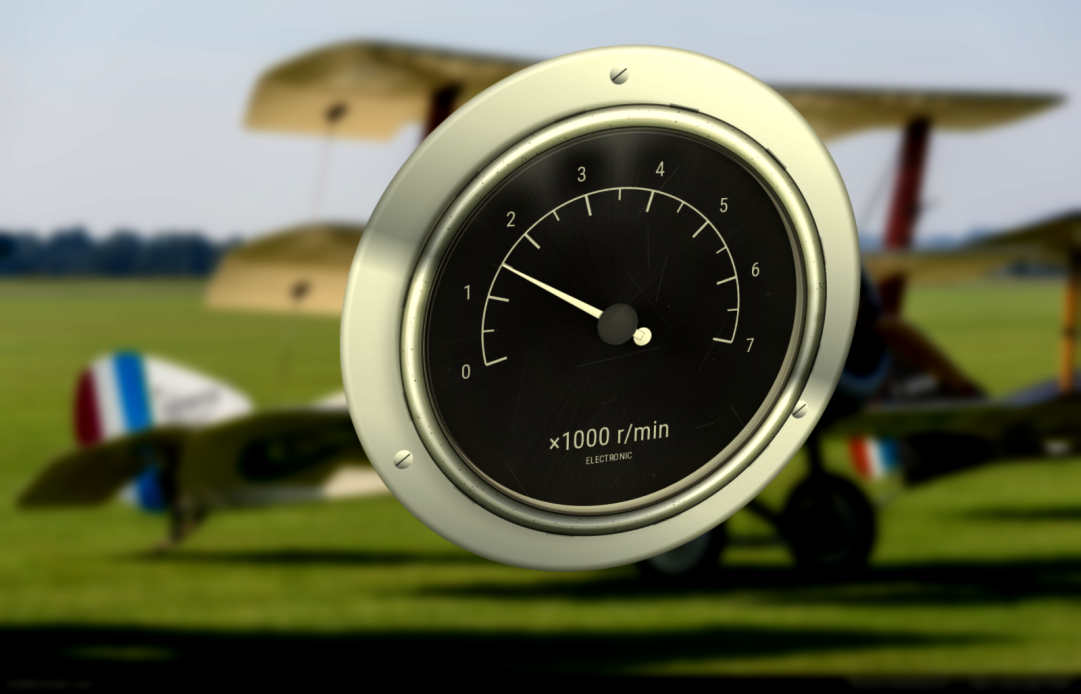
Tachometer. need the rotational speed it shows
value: 1500 rpm
